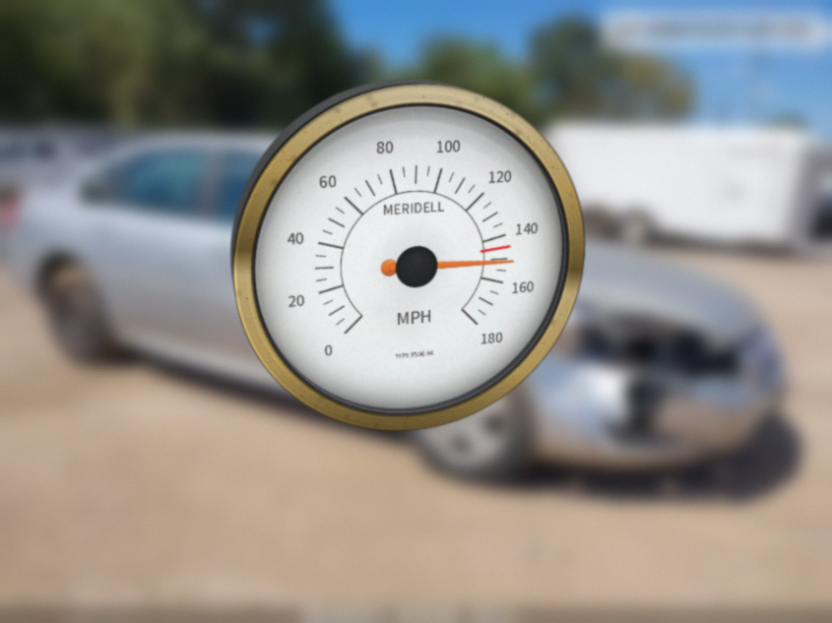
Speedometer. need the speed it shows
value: 150 mph
